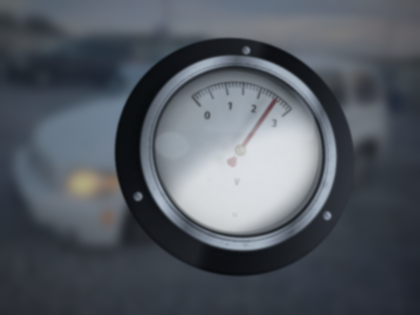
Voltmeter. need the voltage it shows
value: 2.5 V
